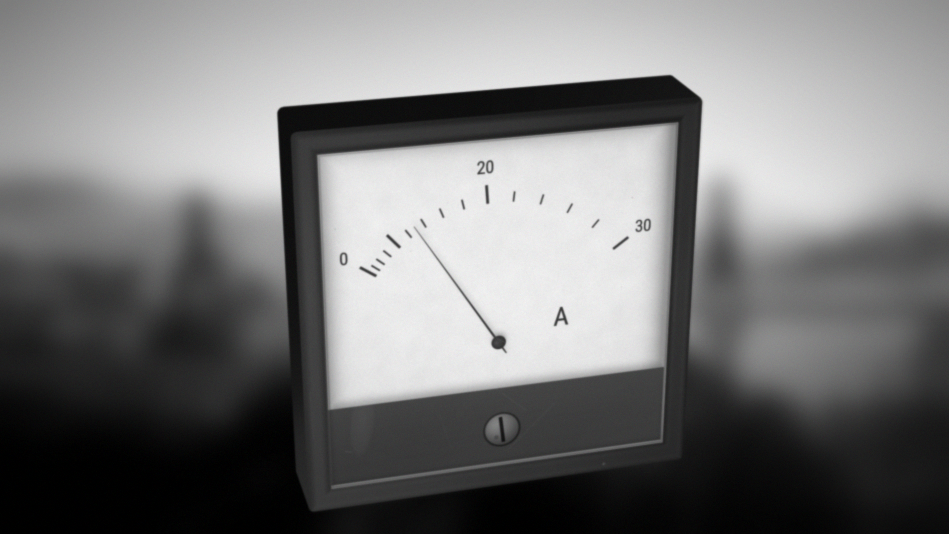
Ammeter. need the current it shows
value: 13 A
